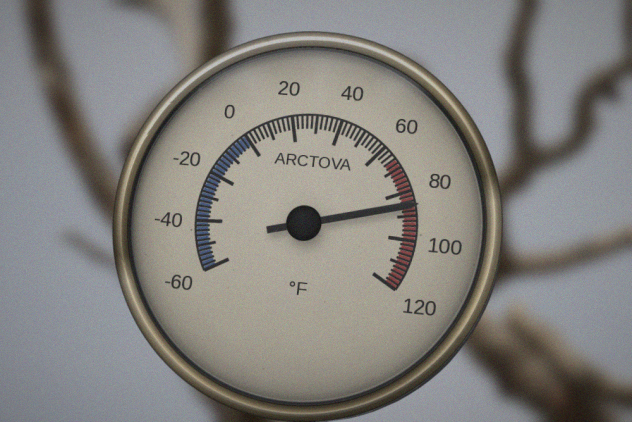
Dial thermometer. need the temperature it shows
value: 86 °F
